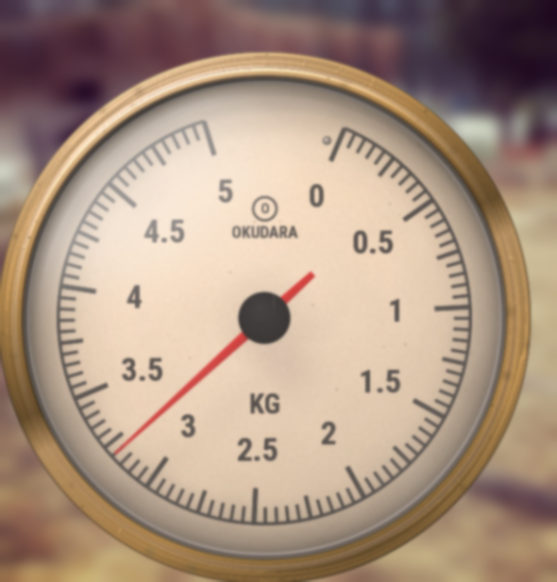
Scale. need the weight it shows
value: 3.2 kg
